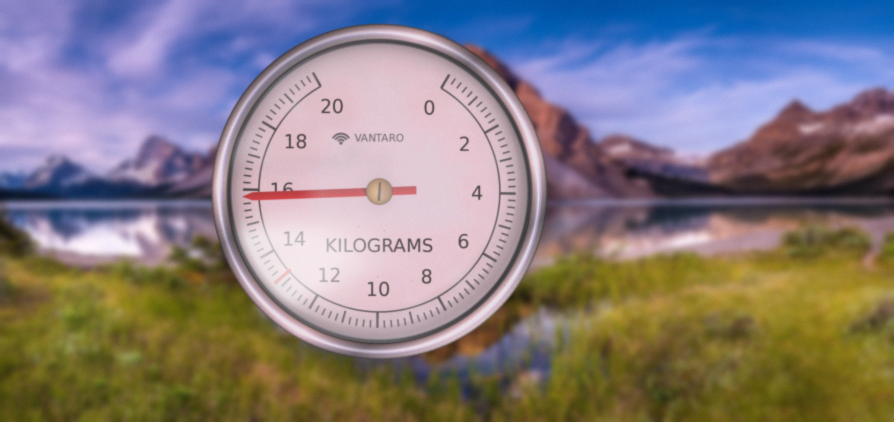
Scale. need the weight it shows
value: 15.8 kg
